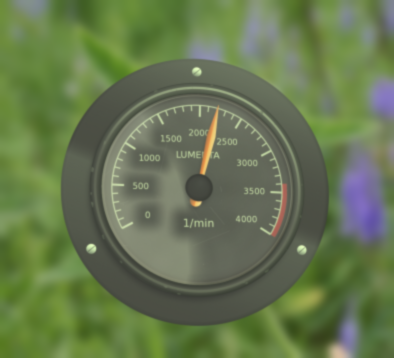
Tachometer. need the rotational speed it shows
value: 2200 rpm
